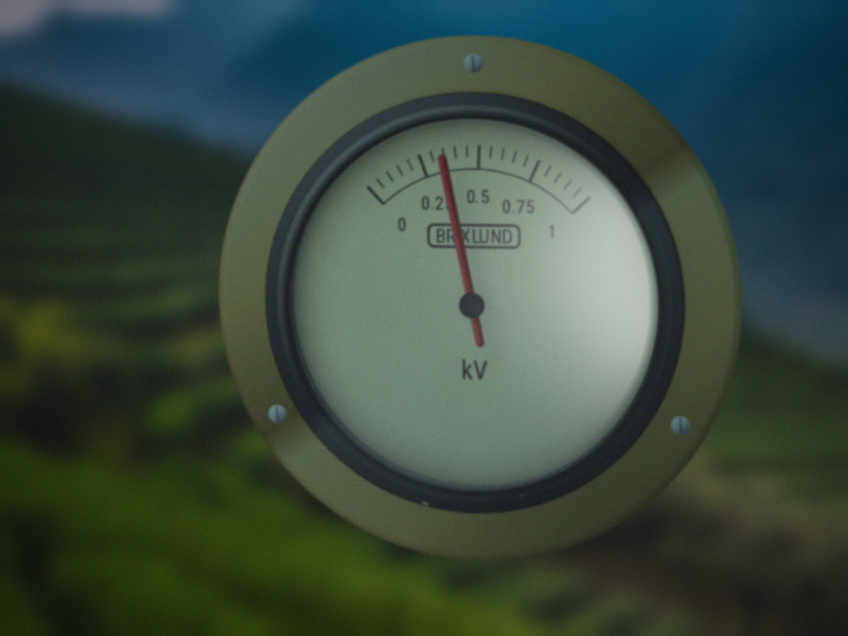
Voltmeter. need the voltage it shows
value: 0.35 kV
